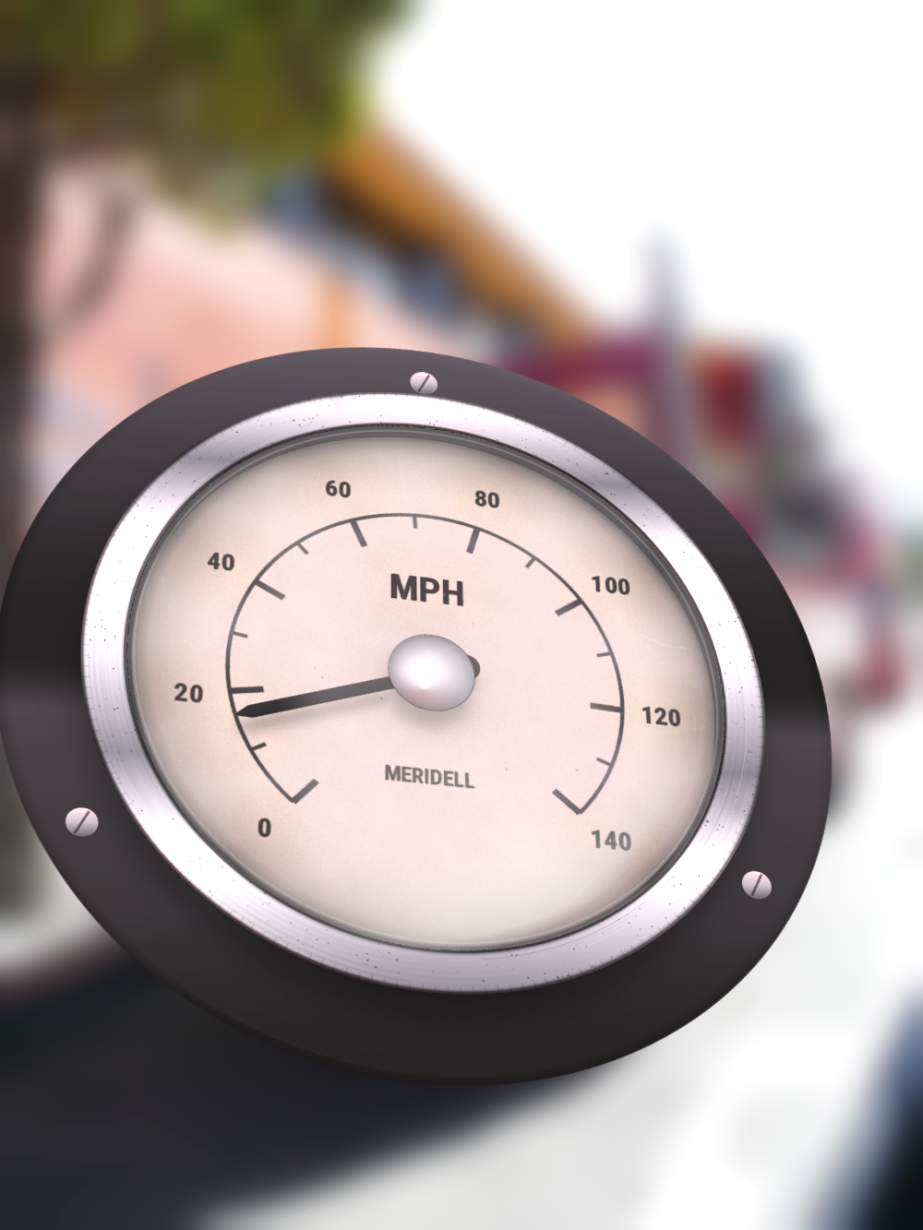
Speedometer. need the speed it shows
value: 15 mph
